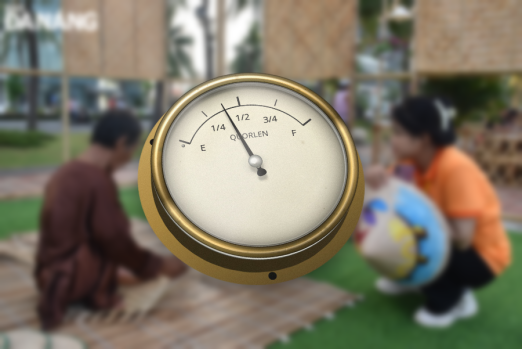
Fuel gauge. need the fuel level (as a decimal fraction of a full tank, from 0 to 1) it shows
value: 0.375
